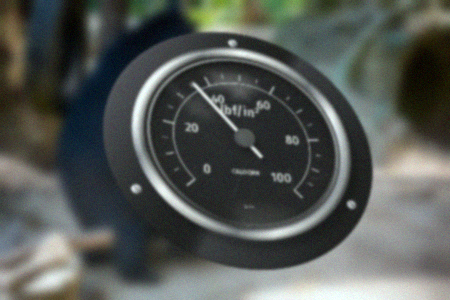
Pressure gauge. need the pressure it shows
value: 35 psi
